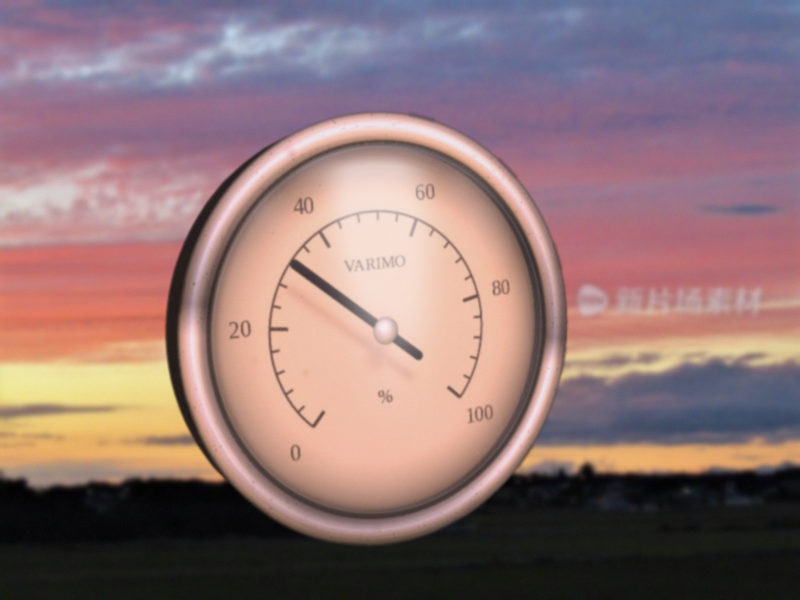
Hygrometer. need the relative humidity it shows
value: 32 %
